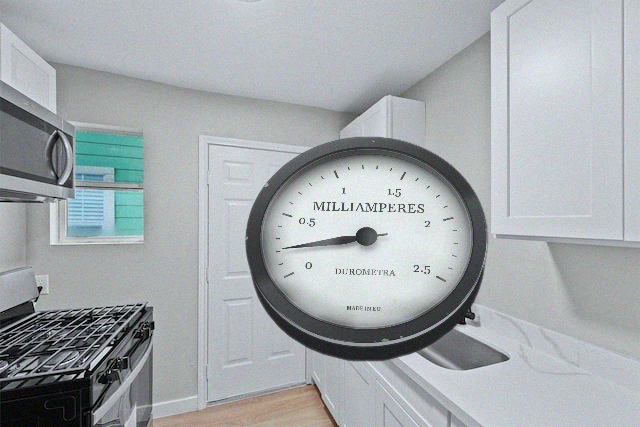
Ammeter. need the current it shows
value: 0.2 mA
